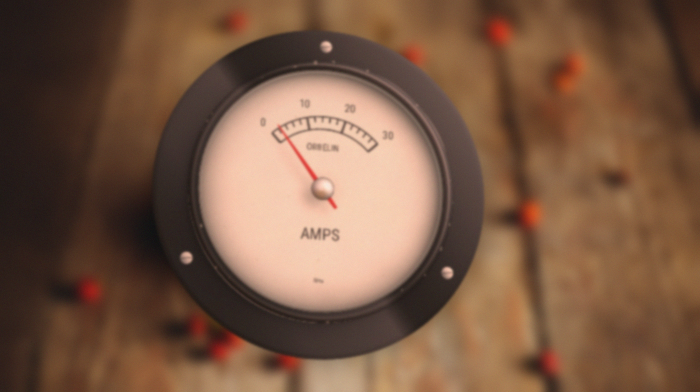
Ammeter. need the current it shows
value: 2 A
